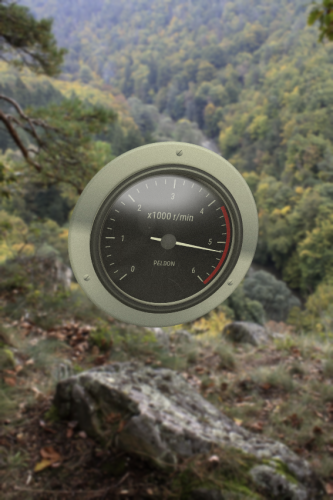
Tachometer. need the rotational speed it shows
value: 5200 rpm
